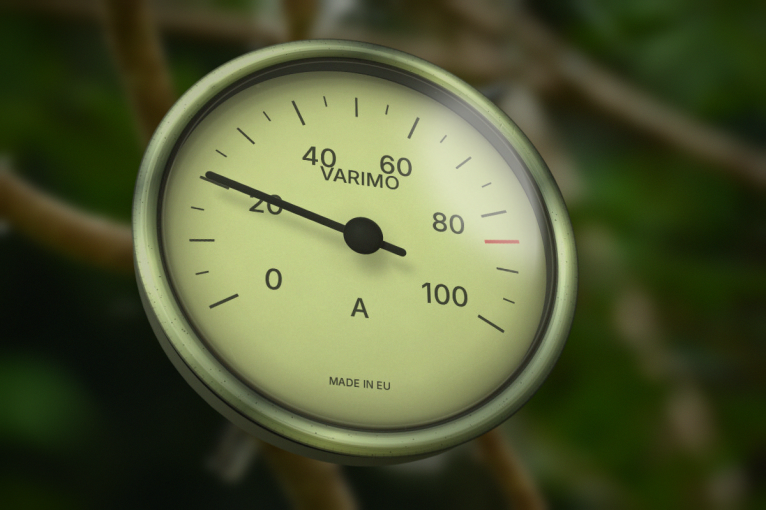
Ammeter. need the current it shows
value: 20 A
